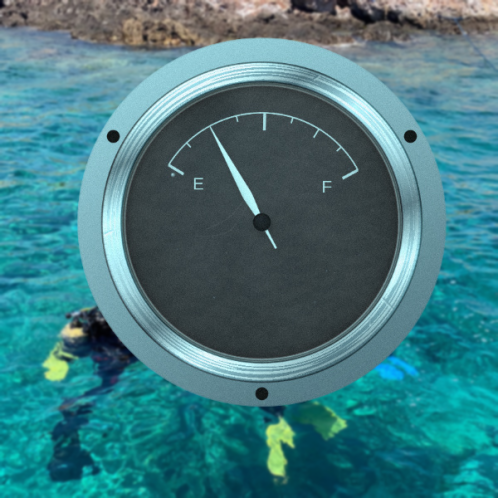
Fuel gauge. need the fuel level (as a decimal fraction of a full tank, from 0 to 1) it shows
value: 0.25
